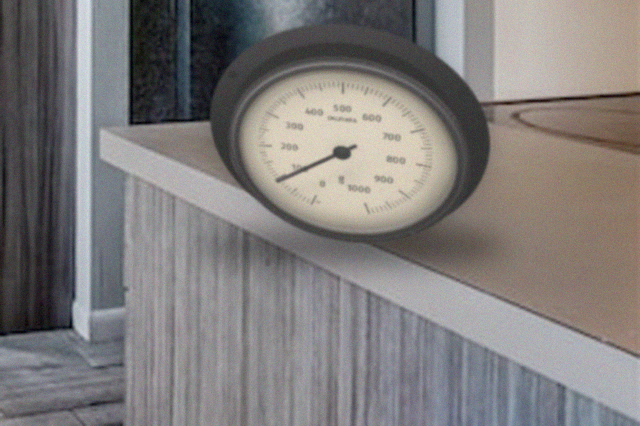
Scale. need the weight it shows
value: 100 g
